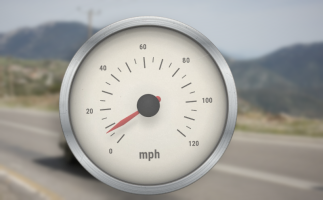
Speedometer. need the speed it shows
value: 7.5 mph
